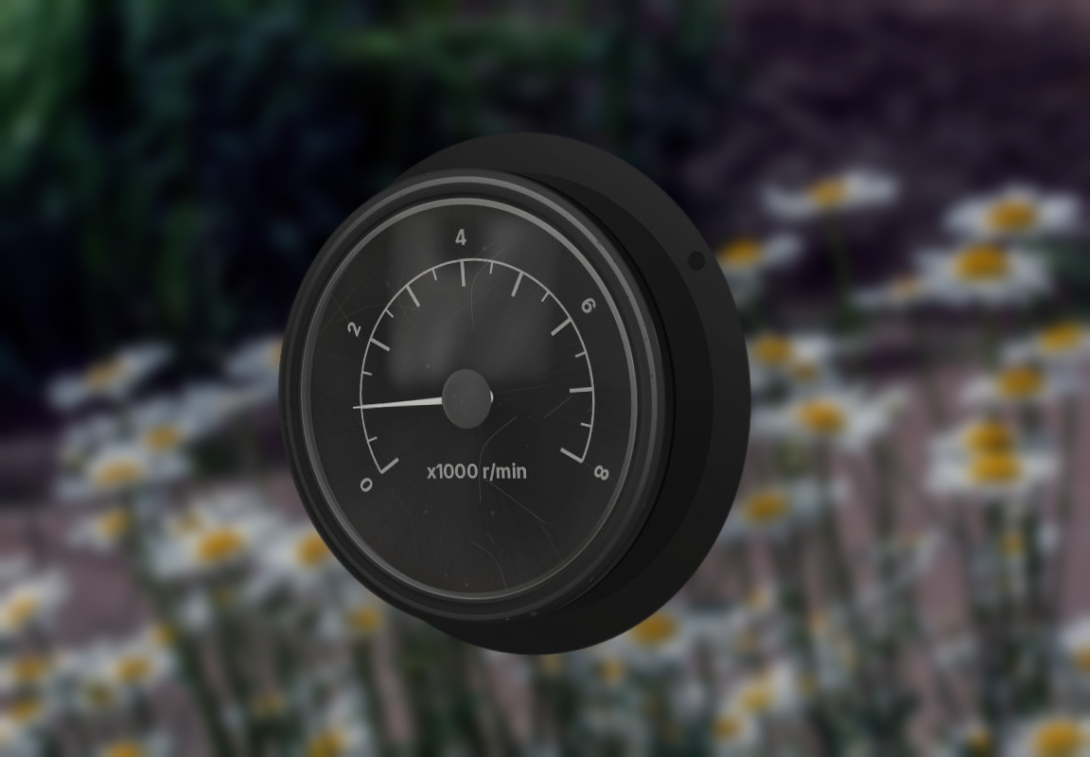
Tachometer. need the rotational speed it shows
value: 1000 rpm
